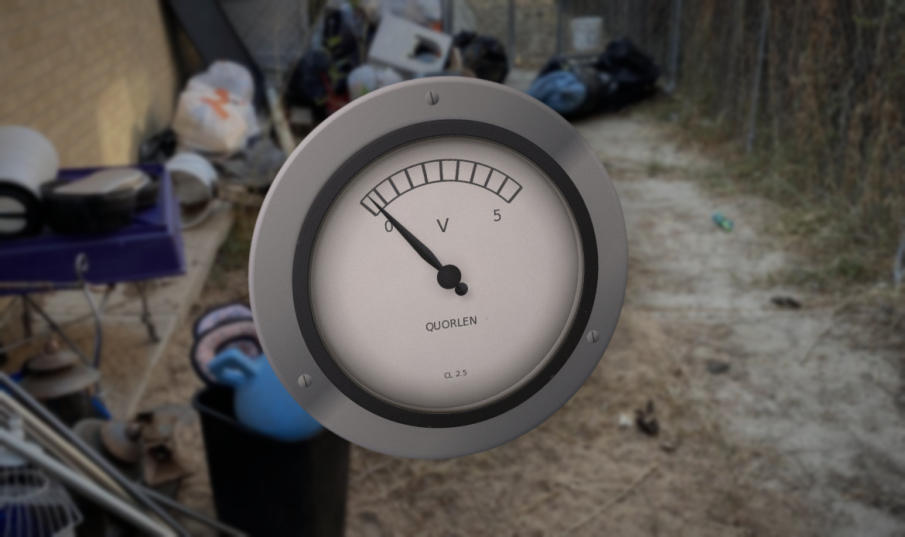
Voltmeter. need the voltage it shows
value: 0.25 V
